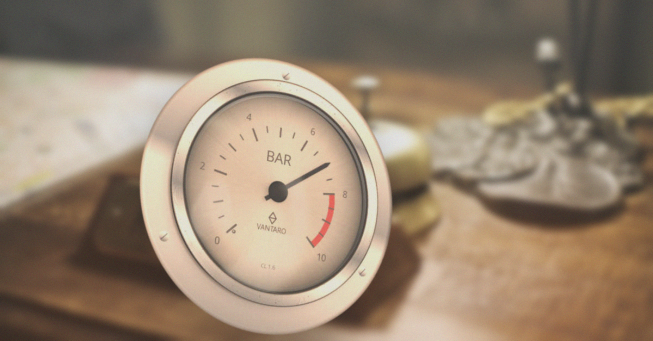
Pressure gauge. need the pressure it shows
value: 7 bar
